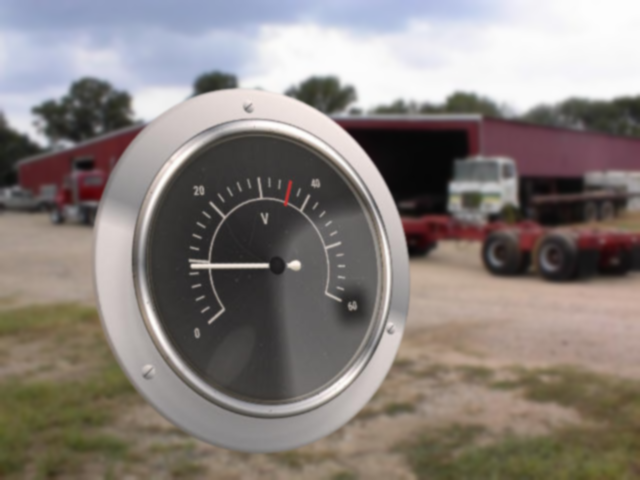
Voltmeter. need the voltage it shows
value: 9 V
